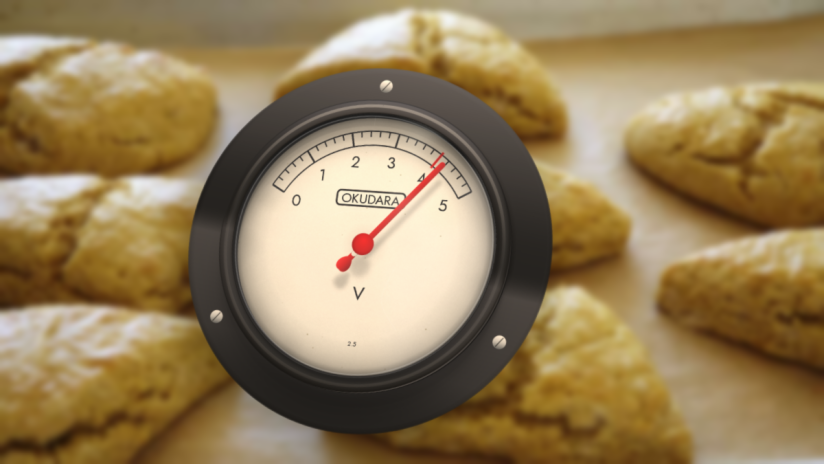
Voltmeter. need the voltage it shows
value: 4.2 V
